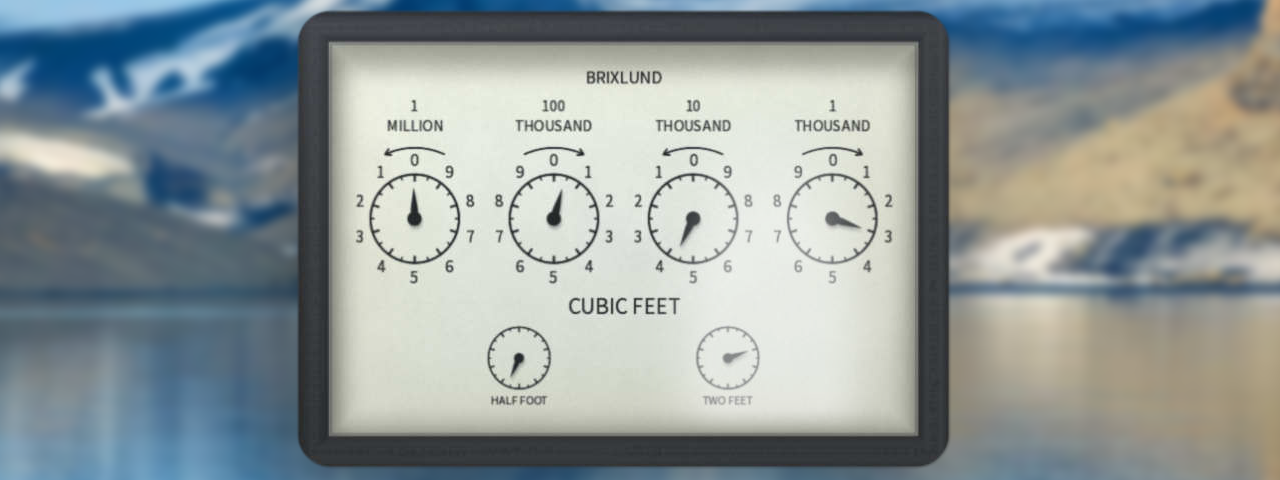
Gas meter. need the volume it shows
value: 4300 ft³
